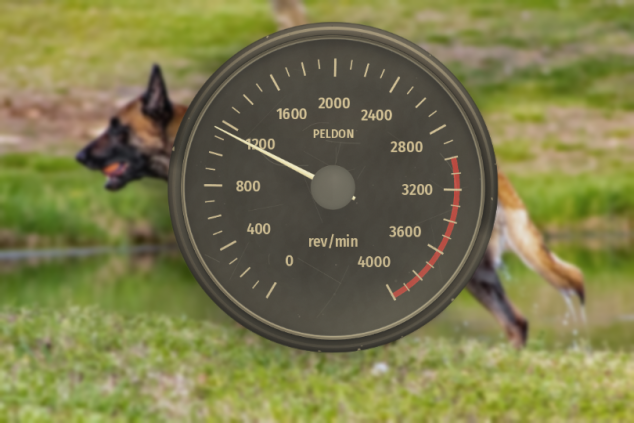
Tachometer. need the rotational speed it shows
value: 1150 rpm
